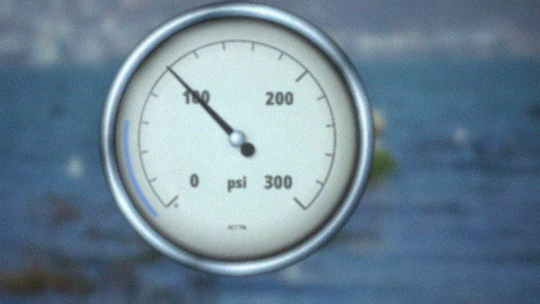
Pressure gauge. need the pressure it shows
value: 100 psi
